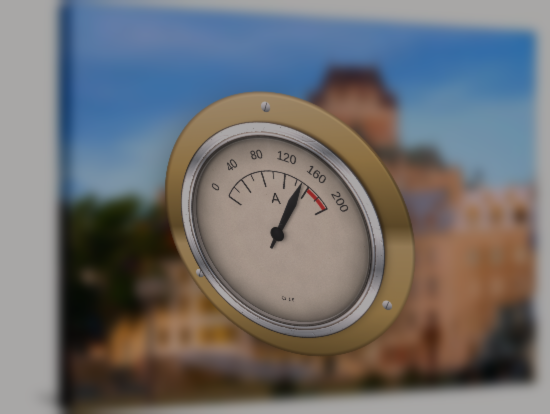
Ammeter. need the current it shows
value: 150 A
